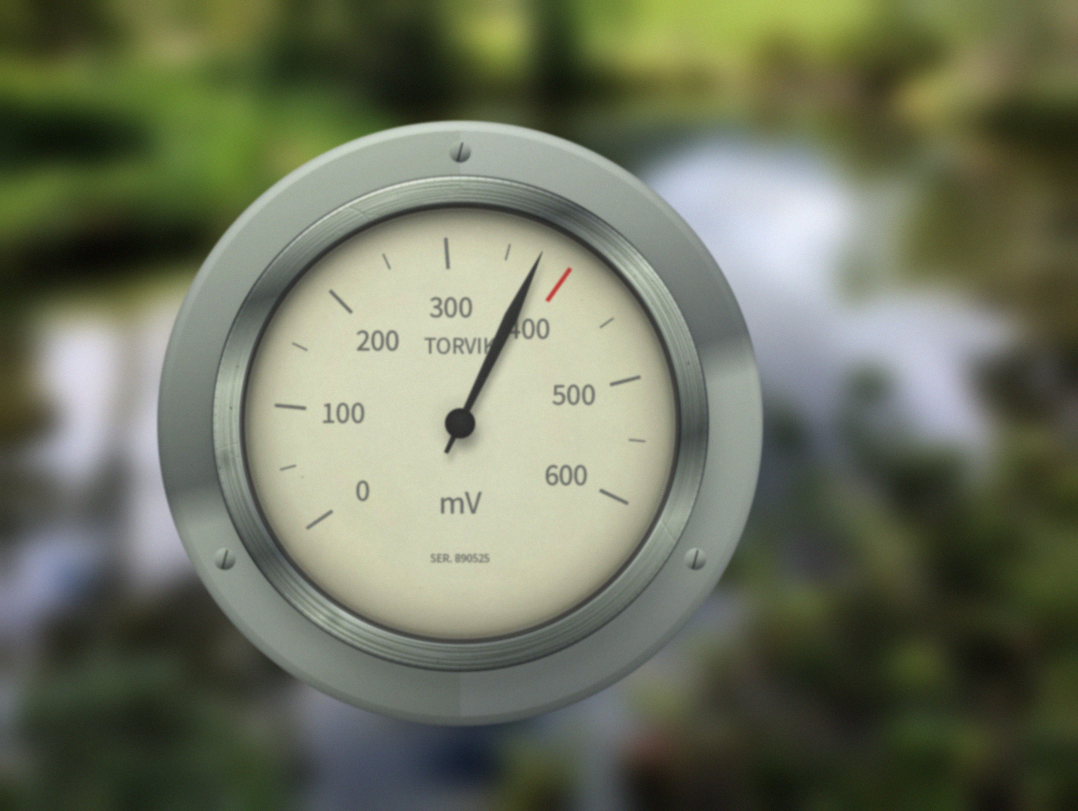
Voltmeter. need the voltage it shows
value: 375 mV
